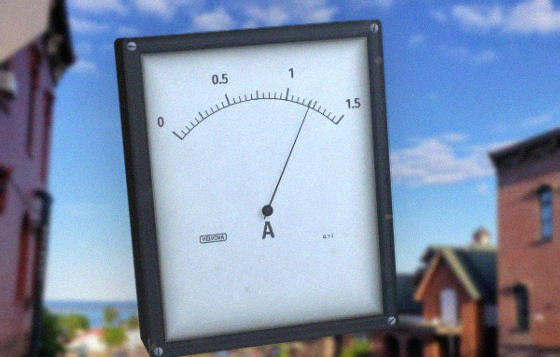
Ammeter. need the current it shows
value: 1.2 A
